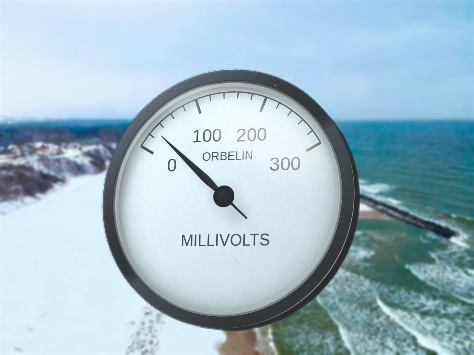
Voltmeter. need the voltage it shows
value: 30 mV
